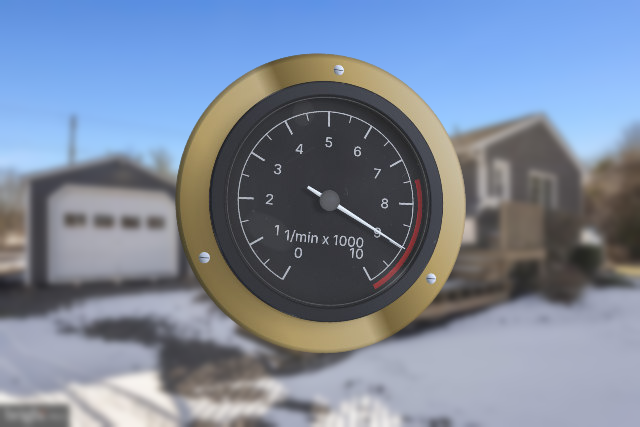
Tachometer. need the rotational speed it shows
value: 9000 rpm
